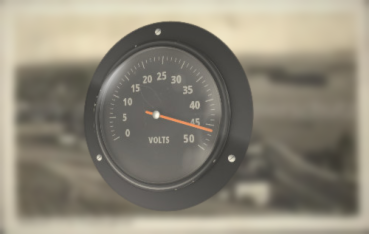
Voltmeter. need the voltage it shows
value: 46 V
